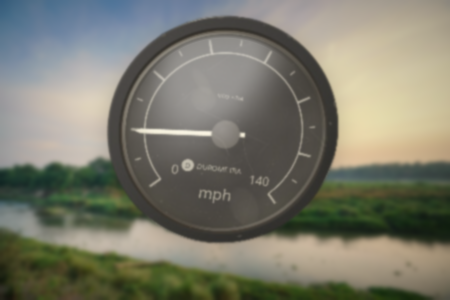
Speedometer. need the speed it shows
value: 20 mph
